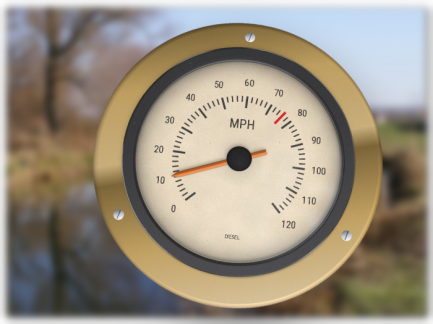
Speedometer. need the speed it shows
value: 10 mph
